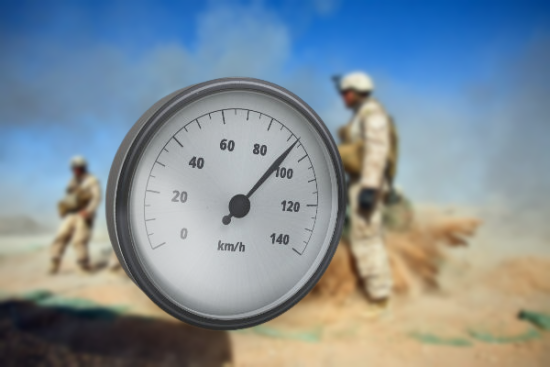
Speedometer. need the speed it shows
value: 92.5 km/h
